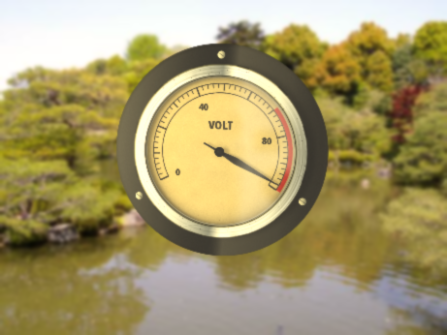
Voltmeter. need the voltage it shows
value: 98 V
